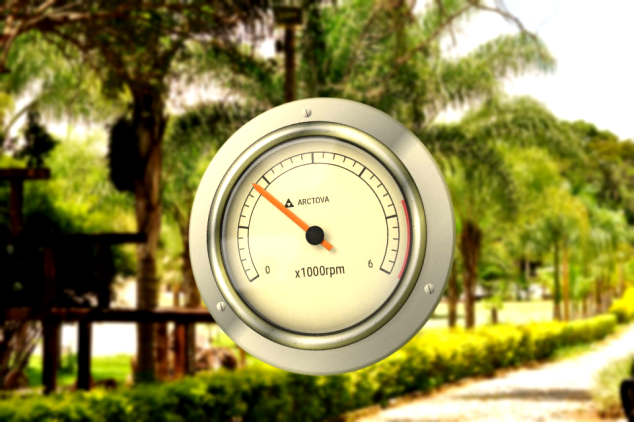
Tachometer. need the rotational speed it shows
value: 1800 rpm
